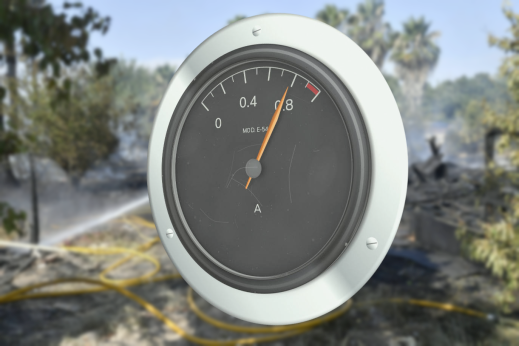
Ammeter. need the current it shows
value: 0.8 A
